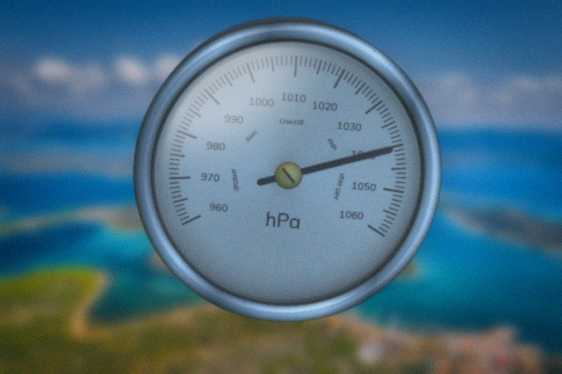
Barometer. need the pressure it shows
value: 1040 hPa
